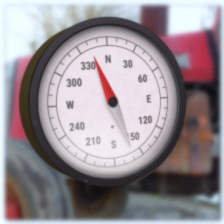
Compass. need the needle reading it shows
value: 340 °
